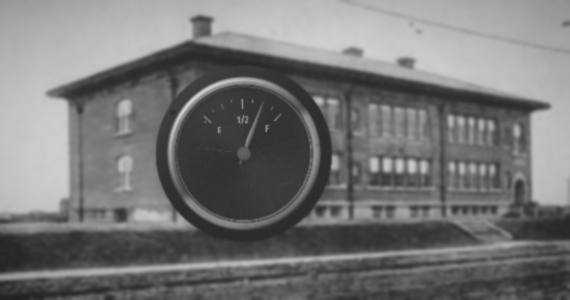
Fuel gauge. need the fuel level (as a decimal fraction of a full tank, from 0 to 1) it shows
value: 0.75
